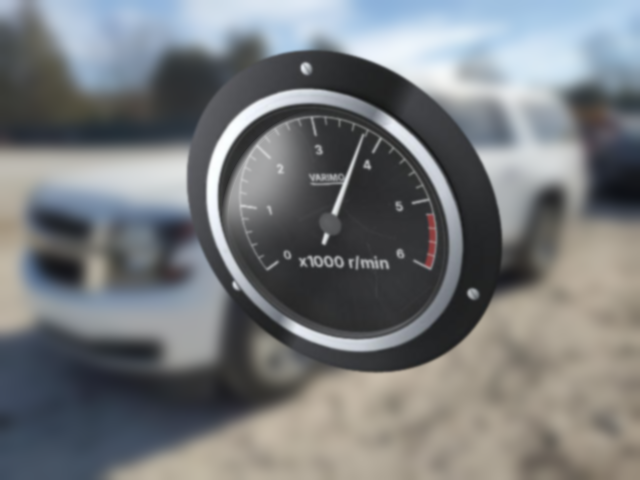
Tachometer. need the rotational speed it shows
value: 3800 rpm
